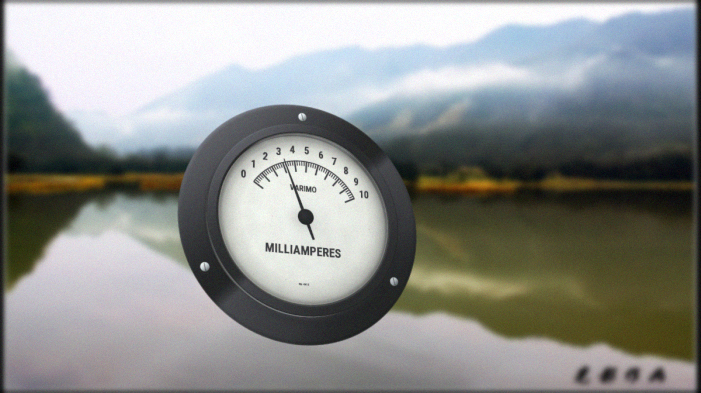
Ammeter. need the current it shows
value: 3 mA
